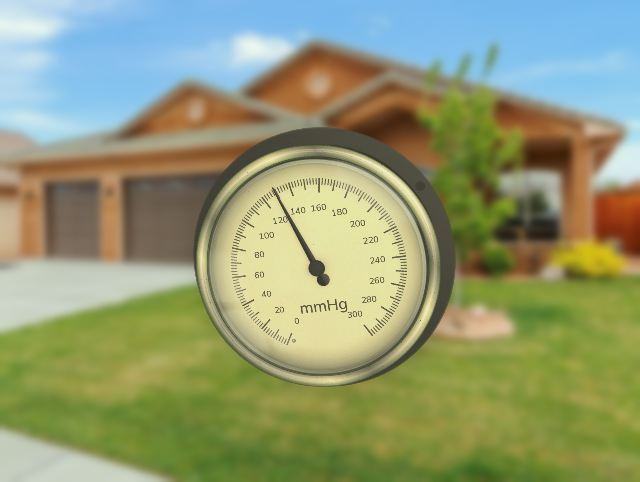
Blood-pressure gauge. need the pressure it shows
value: 130 mmHg
